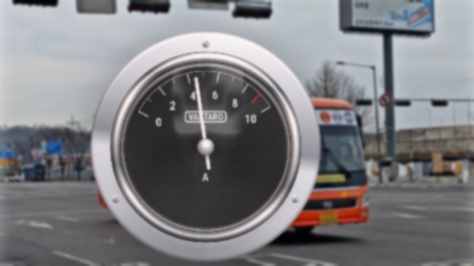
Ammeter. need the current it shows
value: 4.5 A
